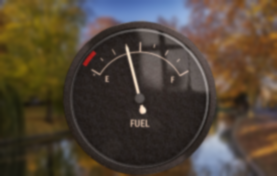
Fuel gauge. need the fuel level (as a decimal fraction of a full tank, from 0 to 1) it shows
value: 0.375
